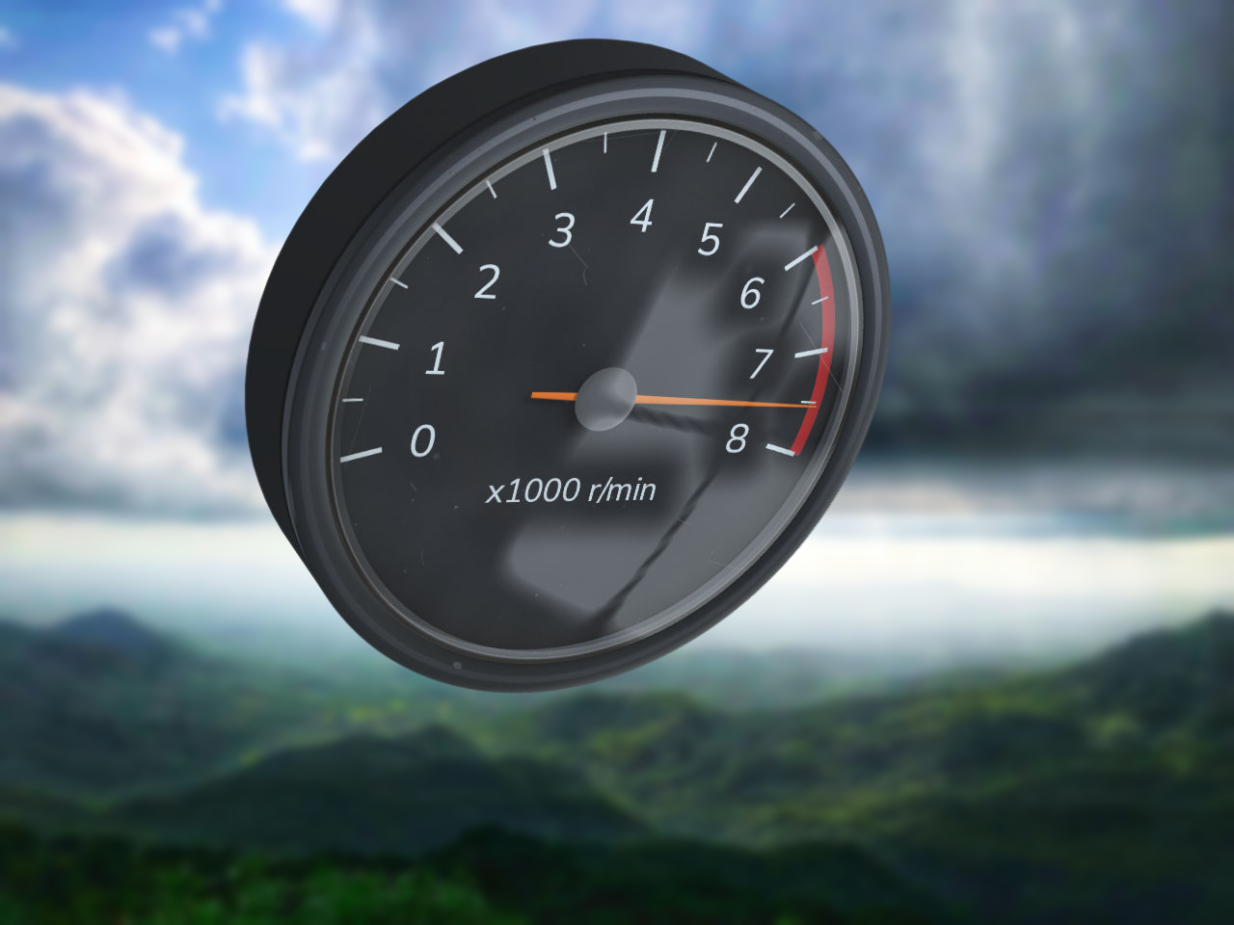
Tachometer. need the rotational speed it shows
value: 7500 rpm
